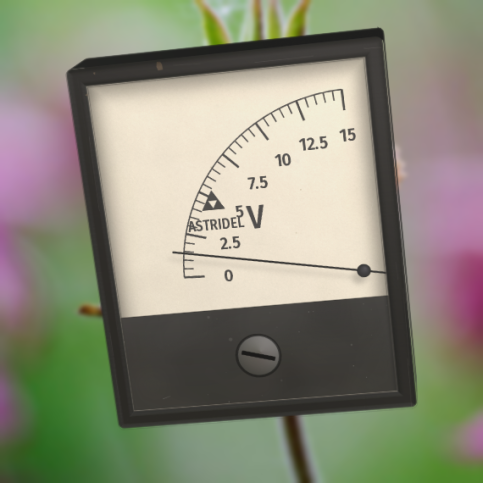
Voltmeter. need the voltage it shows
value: 1.5 V
